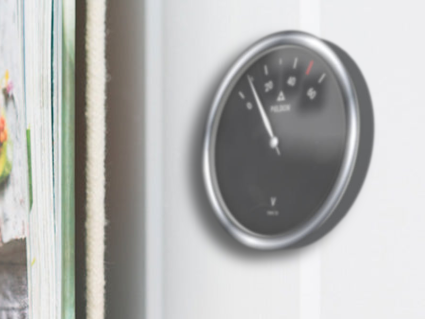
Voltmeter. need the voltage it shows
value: 10 V
